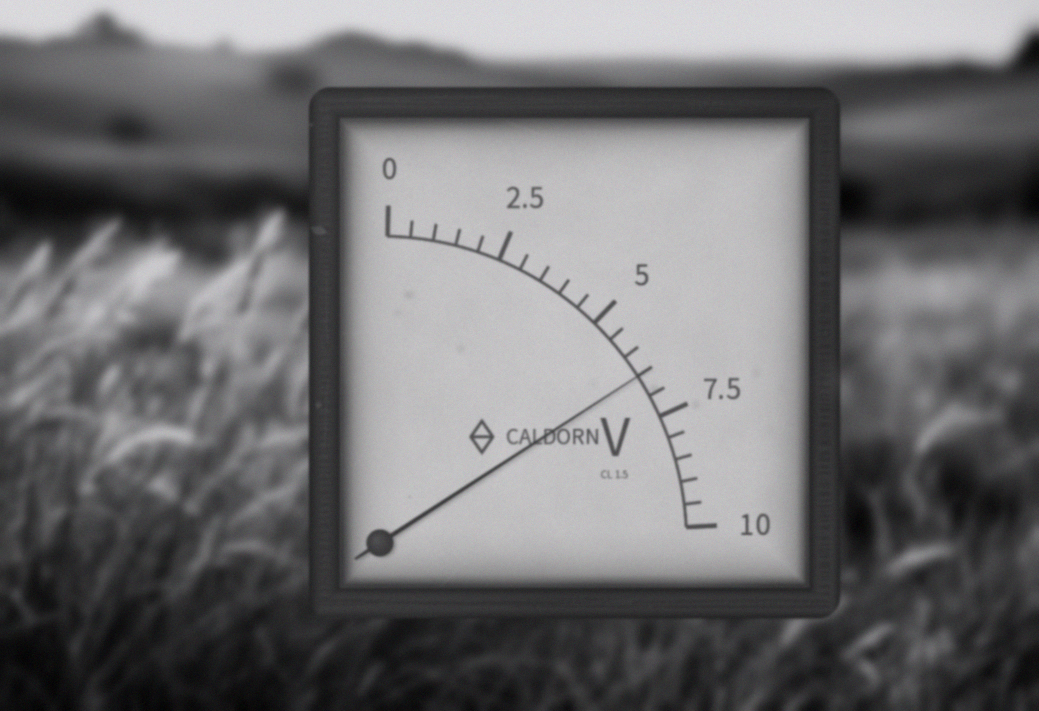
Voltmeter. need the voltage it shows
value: 6.5 V
